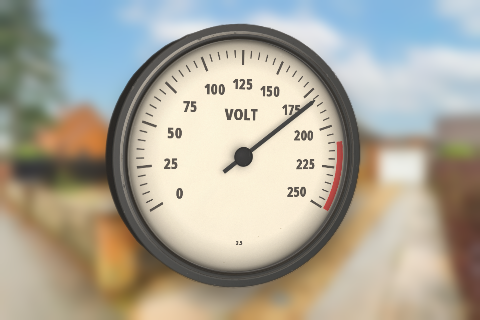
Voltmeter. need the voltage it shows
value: 180 V
